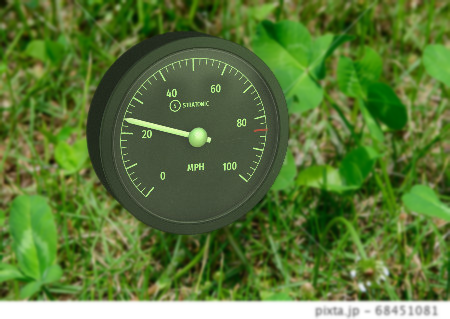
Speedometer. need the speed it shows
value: 24 mph
